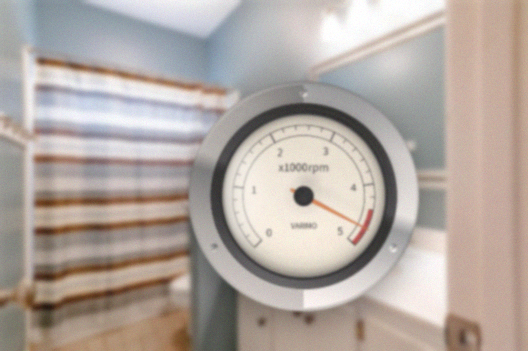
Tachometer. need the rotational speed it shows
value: 4700 rpm
